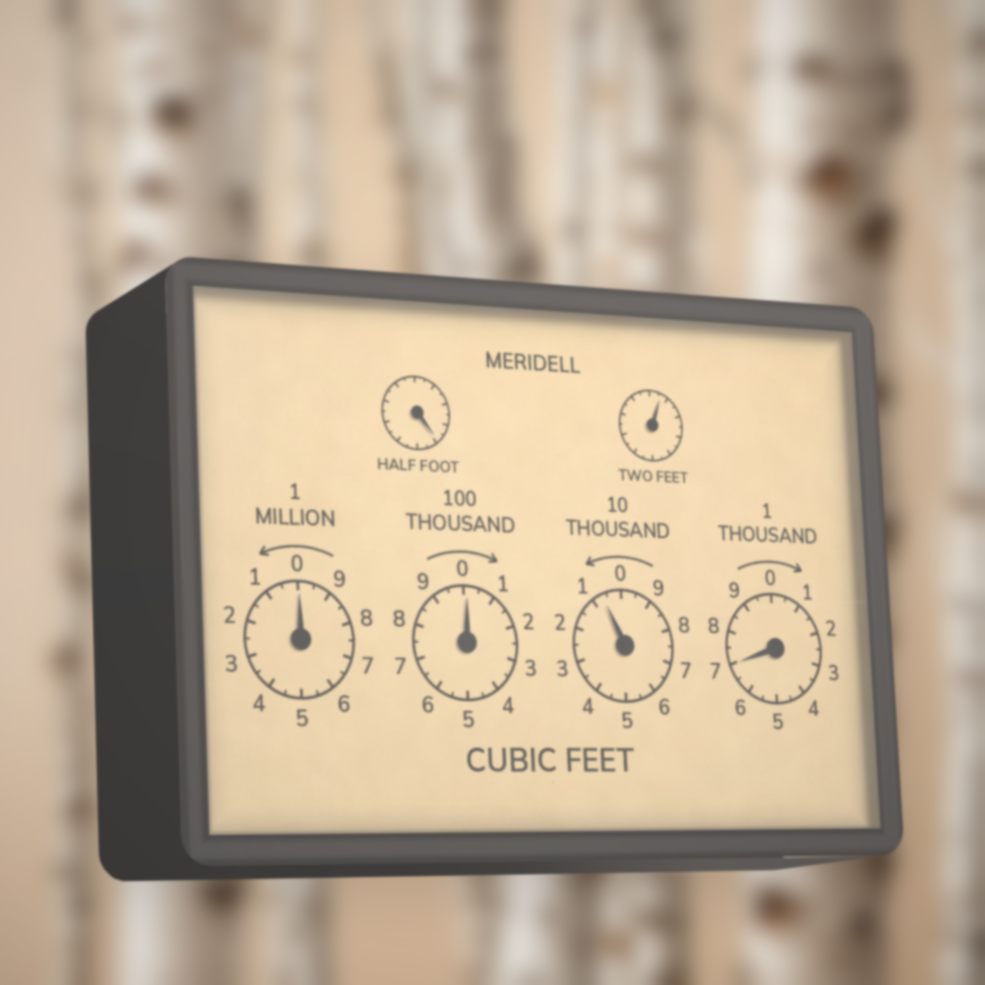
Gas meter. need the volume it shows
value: 700 ft³
